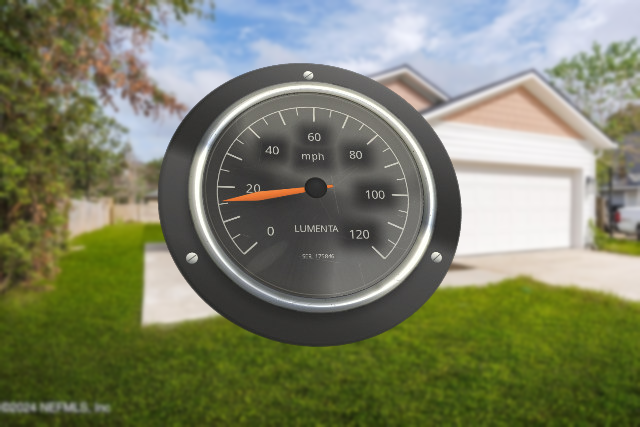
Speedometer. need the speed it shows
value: 15 mph
